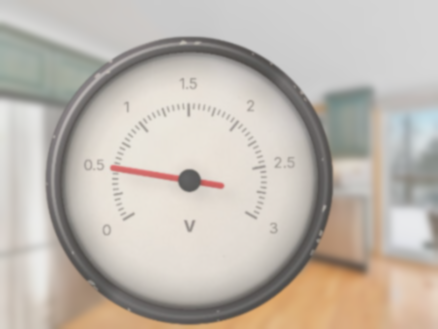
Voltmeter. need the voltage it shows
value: 0.5 V
